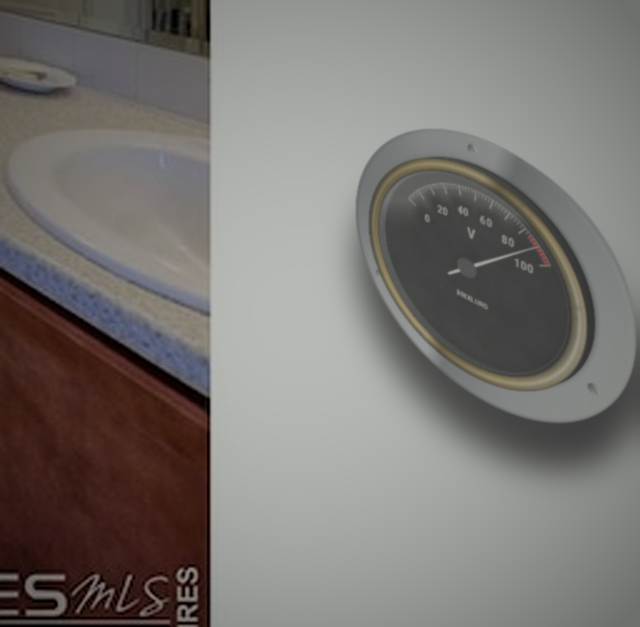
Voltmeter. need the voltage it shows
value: 90 V
